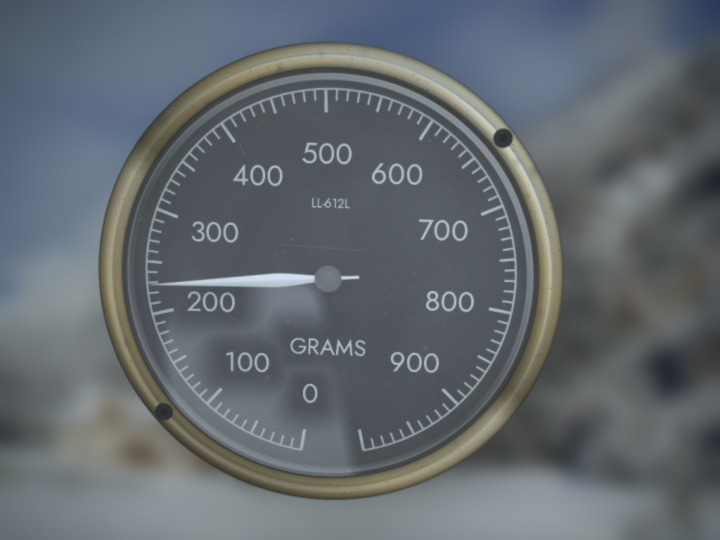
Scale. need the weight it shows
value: 230 g
